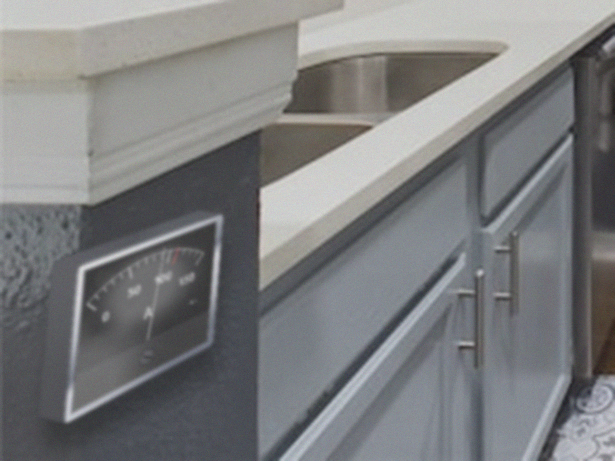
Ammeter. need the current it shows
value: 90 A
